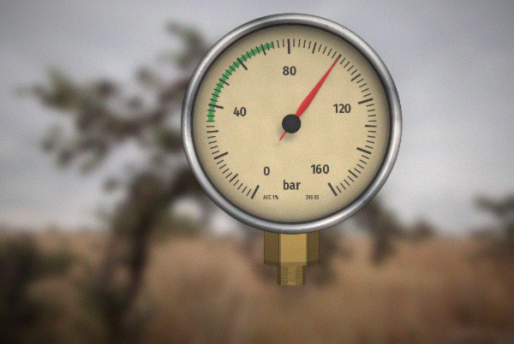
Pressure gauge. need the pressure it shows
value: 100 bar
